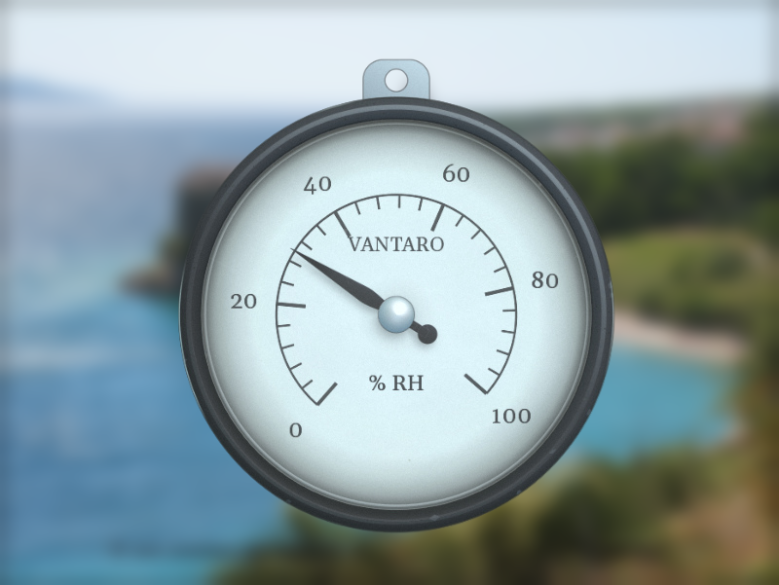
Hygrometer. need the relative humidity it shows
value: 30 %
